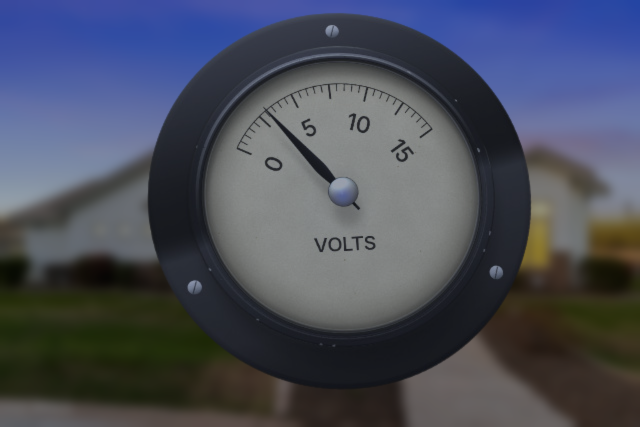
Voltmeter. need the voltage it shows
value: 3 V
